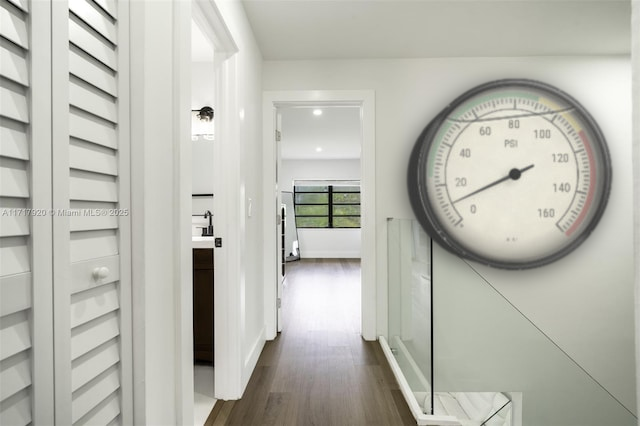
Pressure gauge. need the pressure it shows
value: 10 psi
